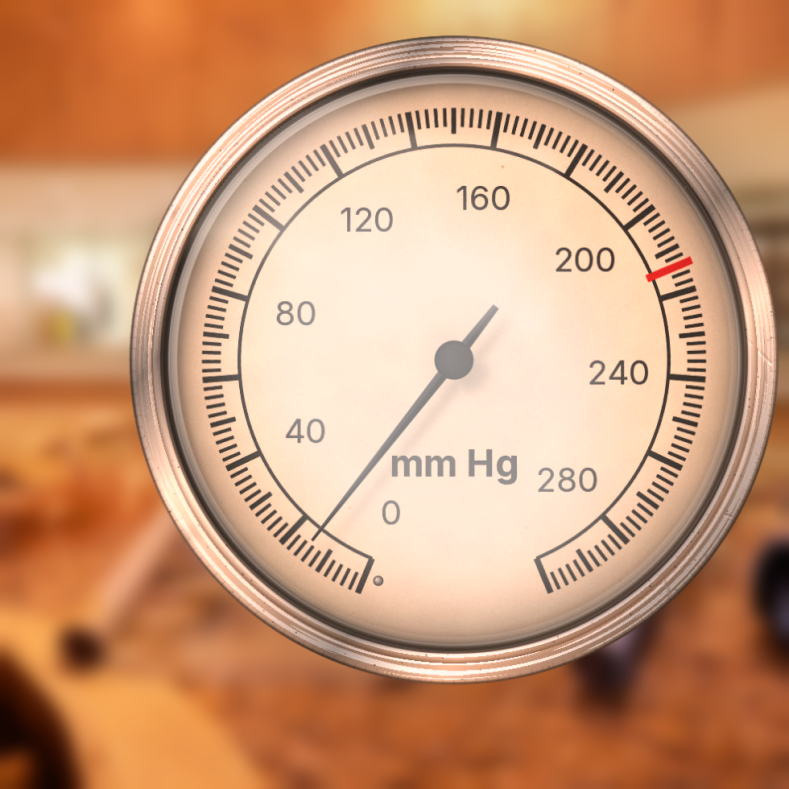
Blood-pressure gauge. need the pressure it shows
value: 15 mmHg
